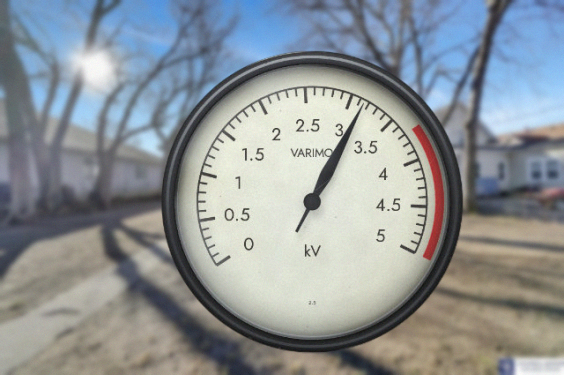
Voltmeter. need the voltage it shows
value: 3.15 kV
